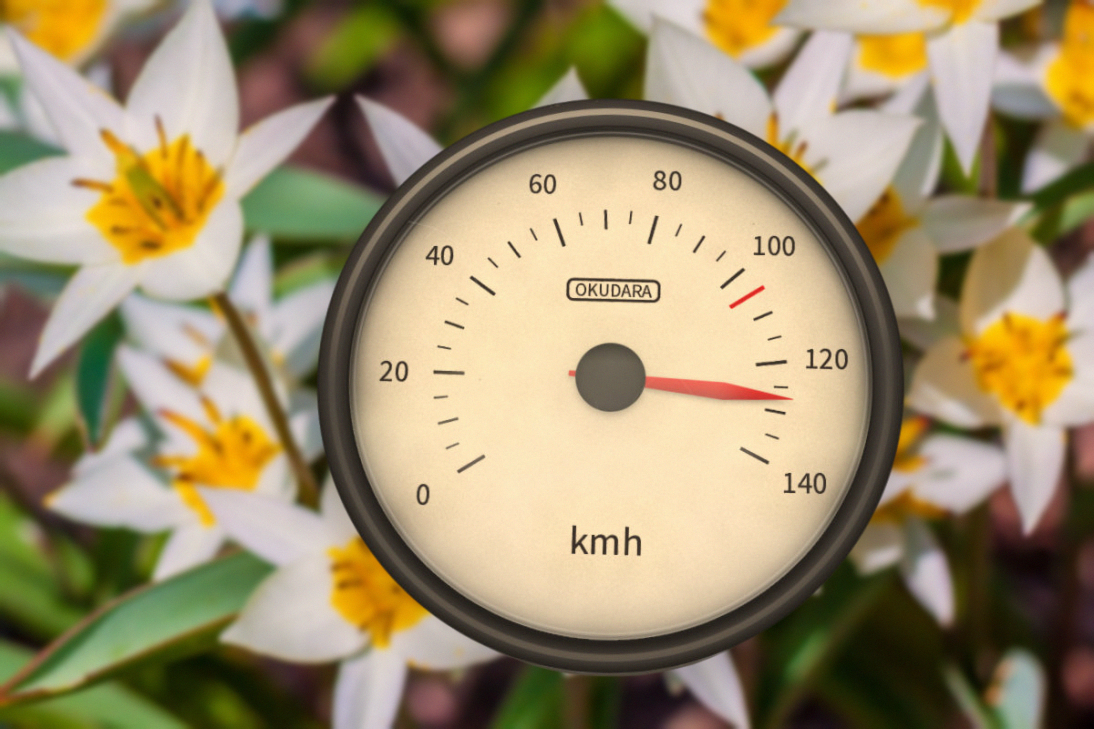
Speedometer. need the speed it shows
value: 127.5 km/h
